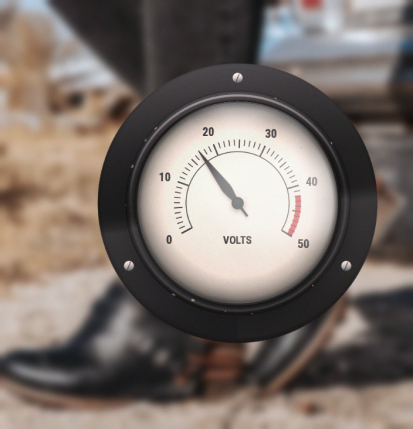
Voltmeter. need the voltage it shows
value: 17 V
